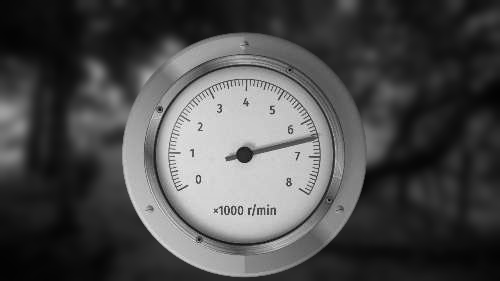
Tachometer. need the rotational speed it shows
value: 6500 rpm
